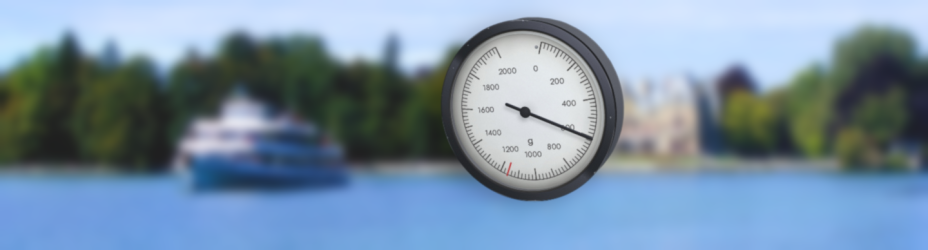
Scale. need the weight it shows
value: 600 g
